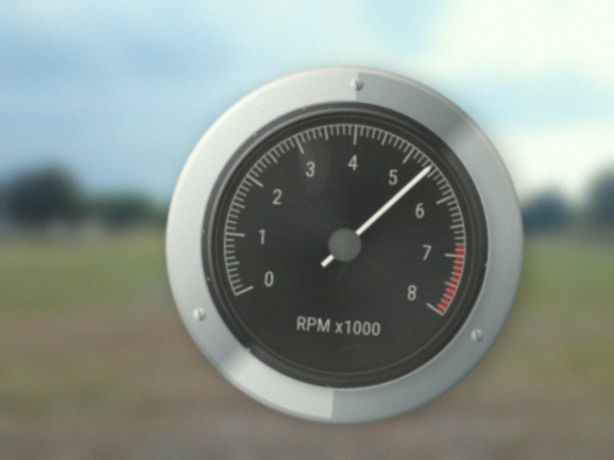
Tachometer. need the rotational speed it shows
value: 5400 rpm
